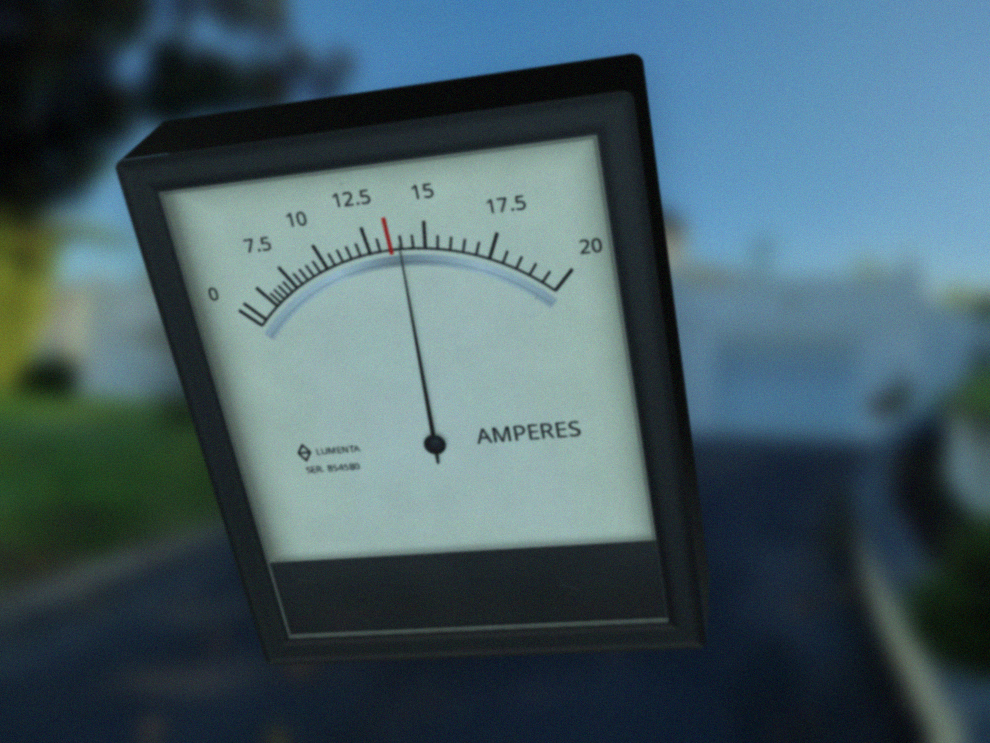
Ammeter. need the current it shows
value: 14 A
